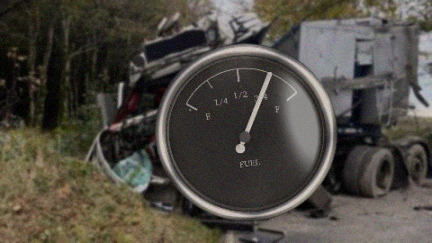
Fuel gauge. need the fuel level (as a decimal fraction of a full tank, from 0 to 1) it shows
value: 0.75
